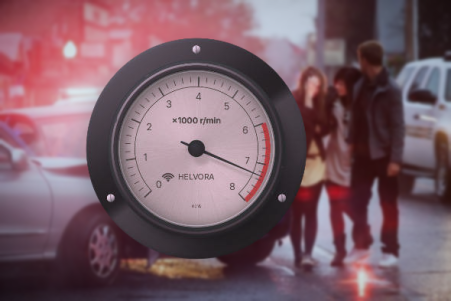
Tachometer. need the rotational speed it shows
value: 7300 rpm
